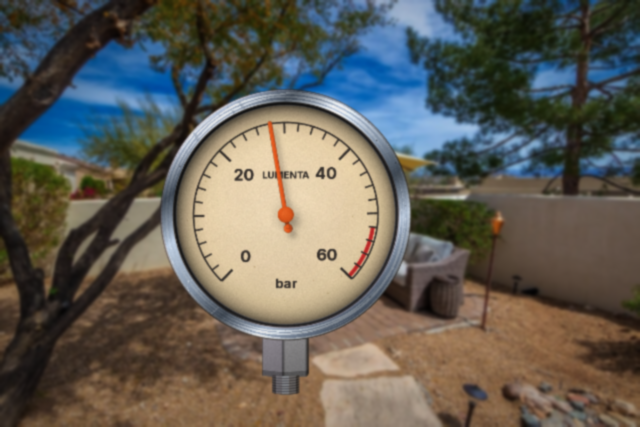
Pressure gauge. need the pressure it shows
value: 28 bar
